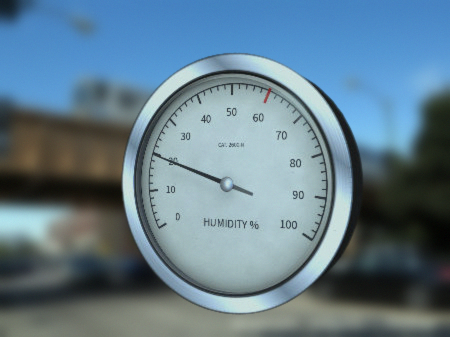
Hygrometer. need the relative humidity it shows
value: 20 %
